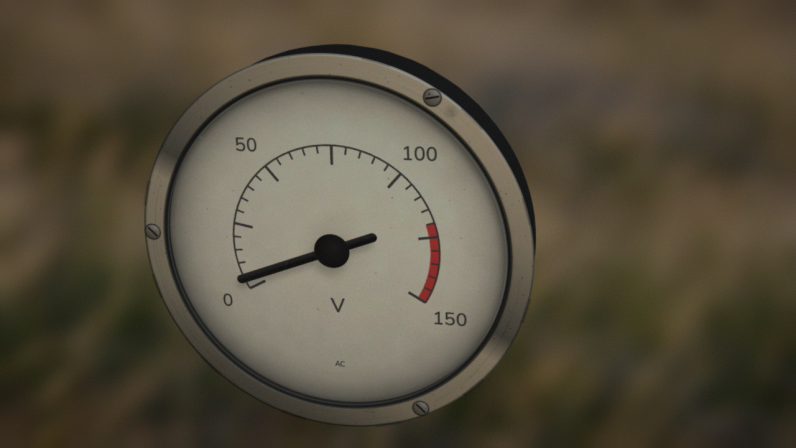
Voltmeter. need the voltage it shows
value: 5 V
